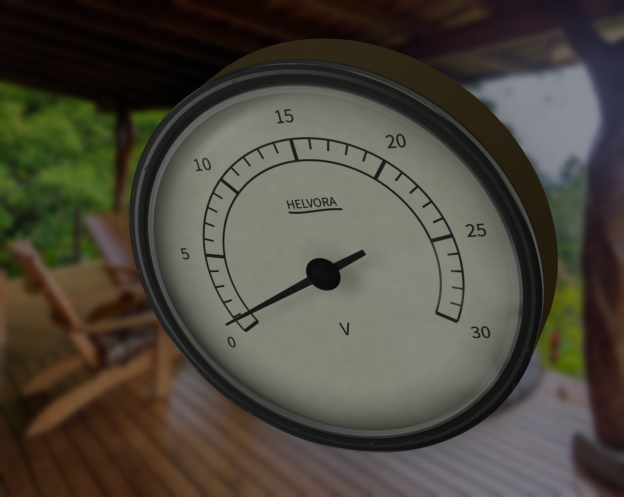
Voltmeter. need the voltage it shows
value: 1 V
